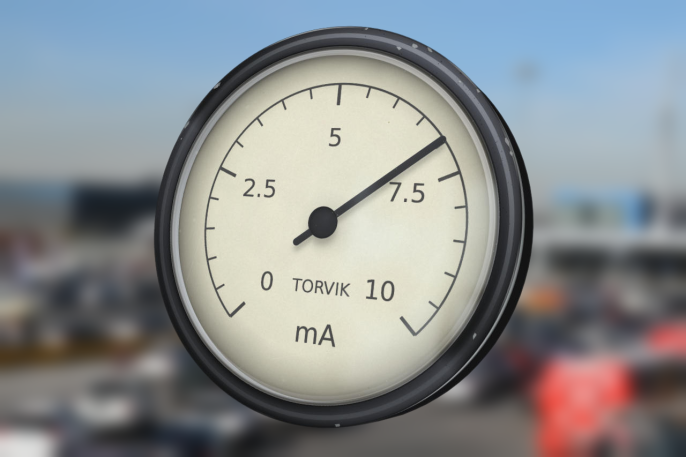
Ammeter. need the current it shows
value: 7 mA
